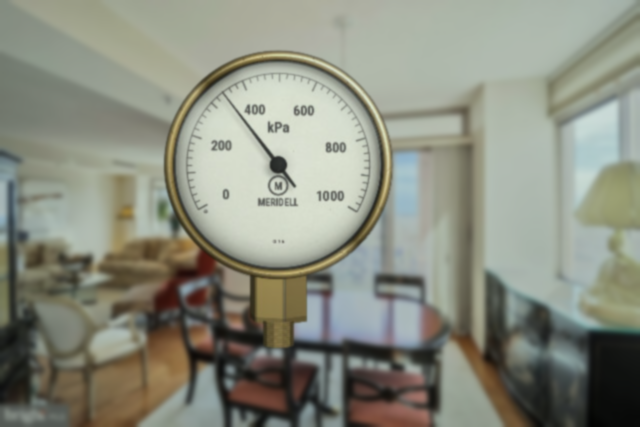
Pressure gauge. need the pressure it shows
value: 340 kPa
